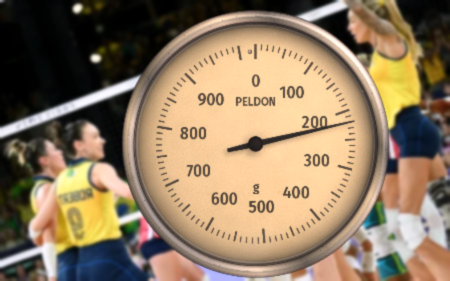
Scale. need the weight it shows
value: 220 g
